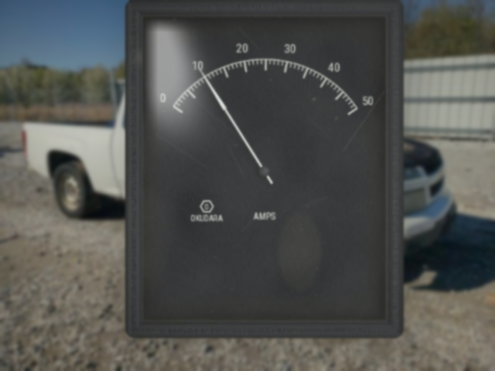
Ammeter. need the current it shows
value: 10 A
